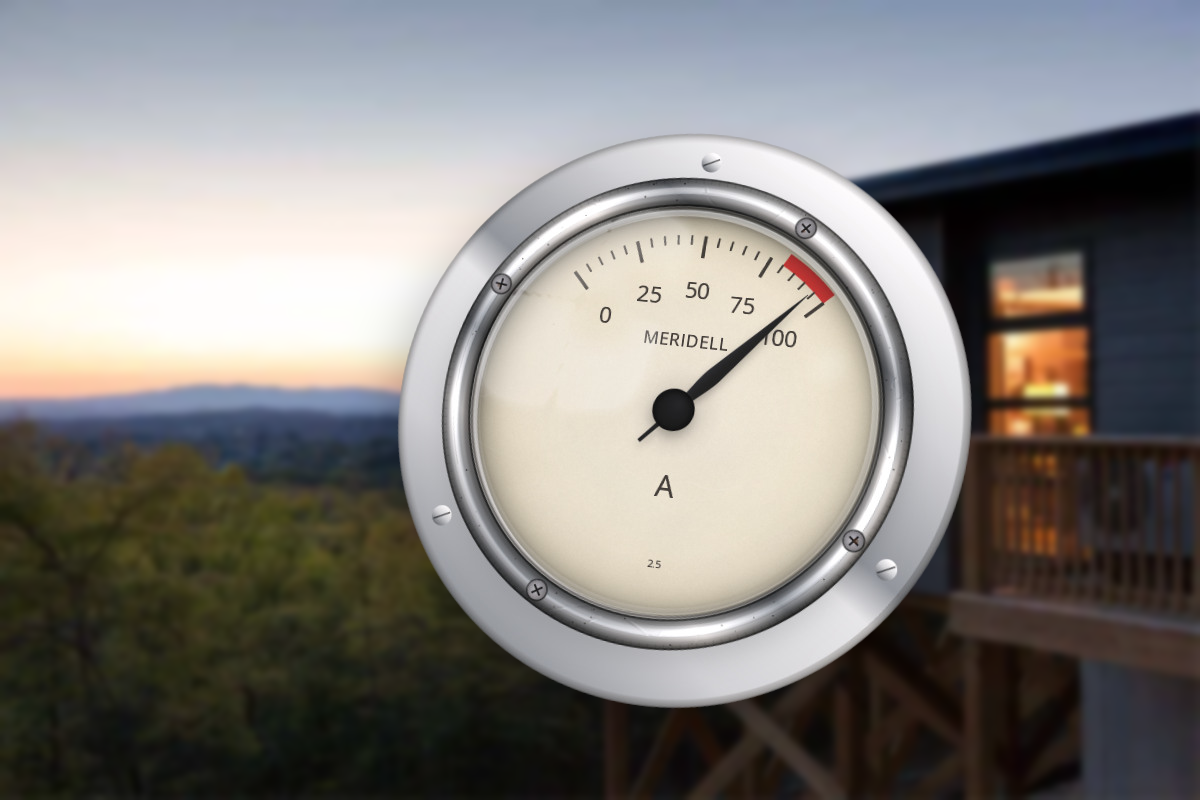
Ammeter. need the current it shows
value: 95 A
